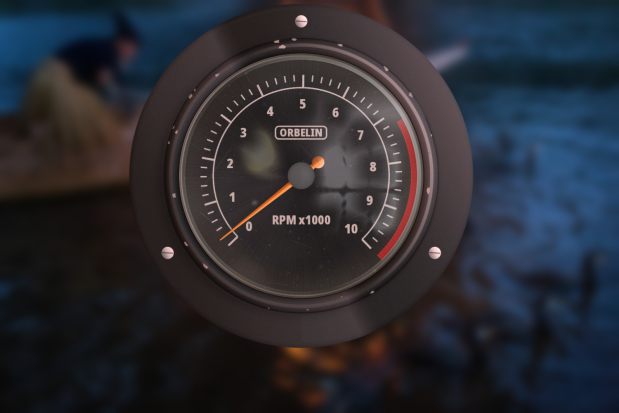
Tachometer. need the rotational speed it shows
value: 200 rpm
